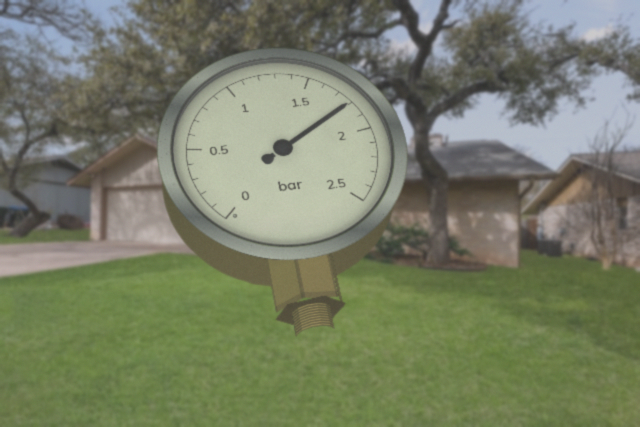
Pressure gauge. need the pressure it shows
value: 1.8 bar
